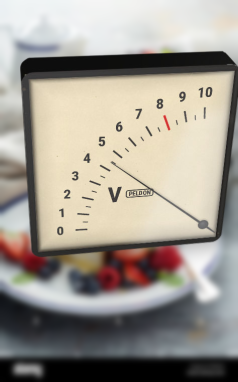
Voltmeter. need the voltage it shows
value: 4.5 V
